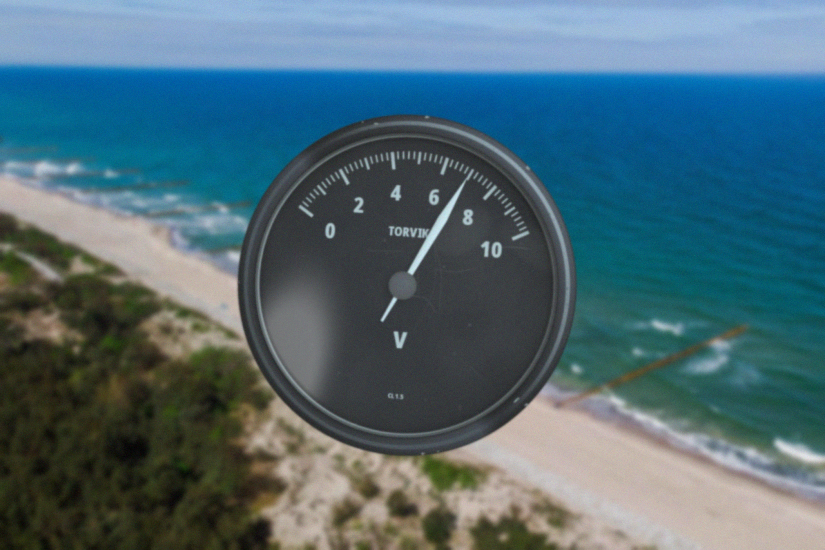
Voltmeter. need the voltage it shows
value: 7 V
